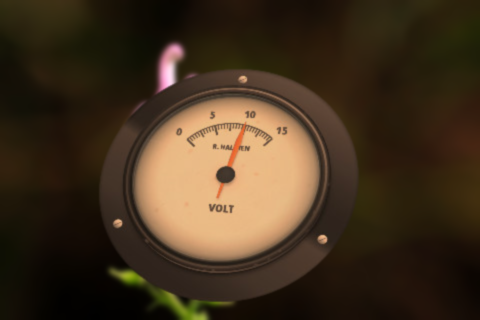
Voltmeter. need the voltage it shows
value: 10 V
